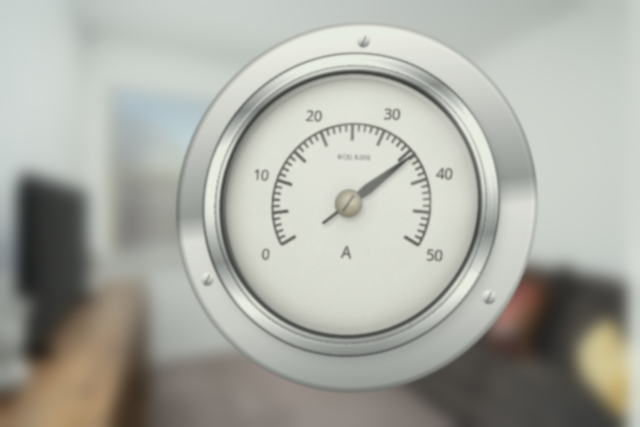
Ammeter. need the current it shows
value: 36 A
